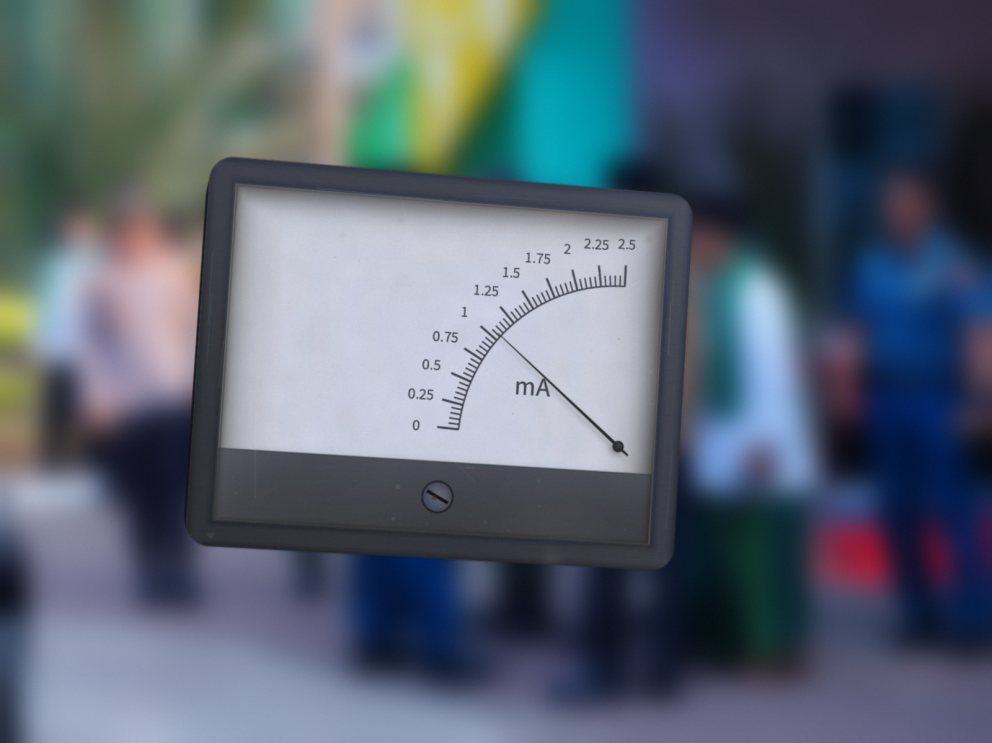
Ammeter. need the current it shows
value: 1.05 mA
